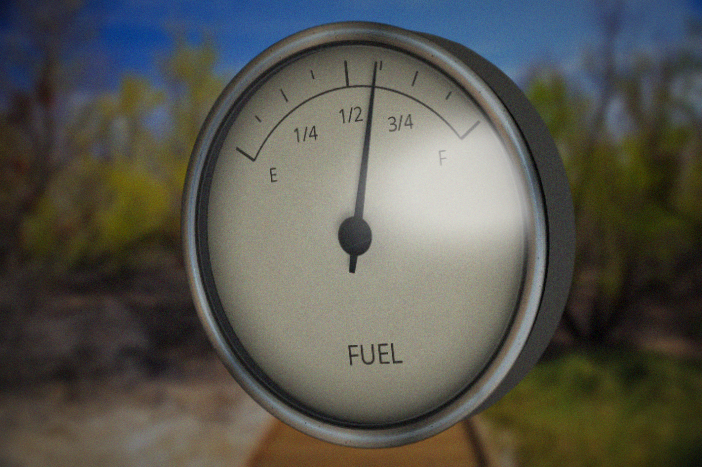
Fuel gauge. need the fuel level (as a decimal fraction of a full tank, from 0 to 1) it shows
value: 0.625
